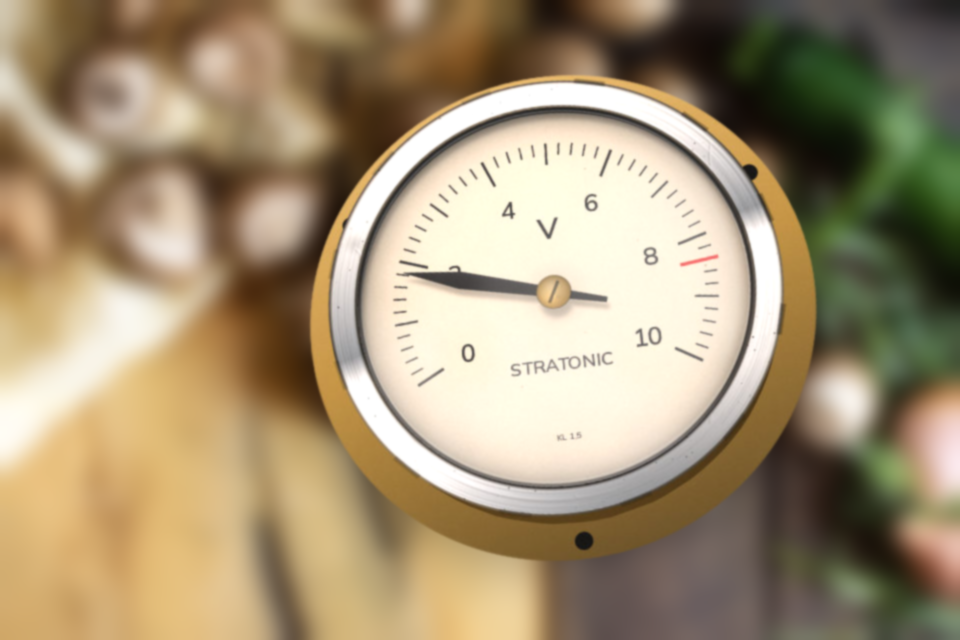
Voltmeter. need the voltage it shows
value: 1.8 V
